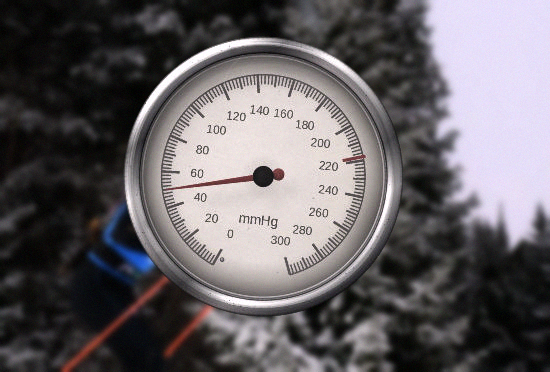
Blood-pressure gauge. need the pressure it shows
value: 50 mmHg
